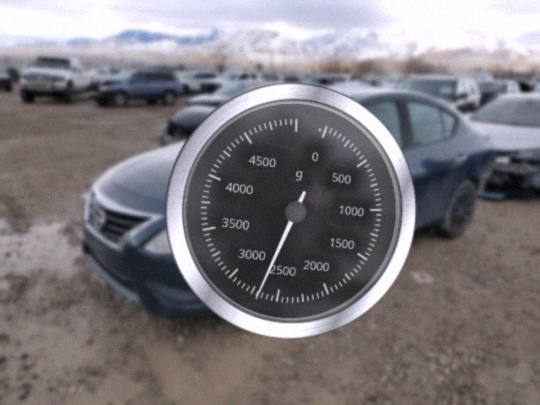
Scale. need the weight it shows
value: 2700 g
